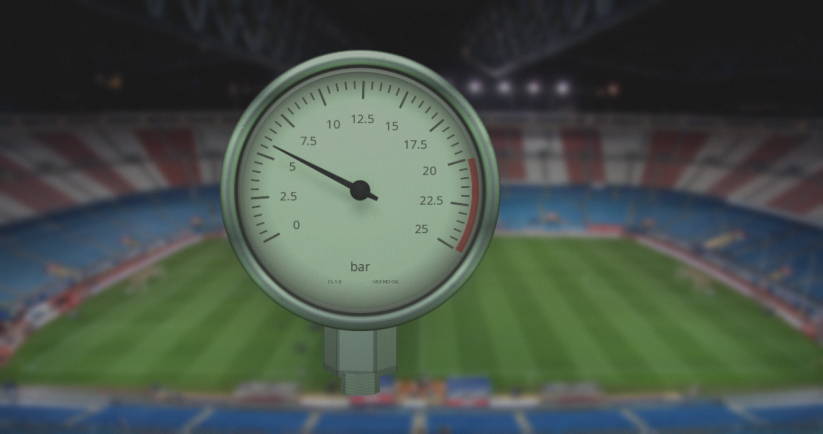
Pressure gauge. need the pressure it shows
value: 5.75 bar
